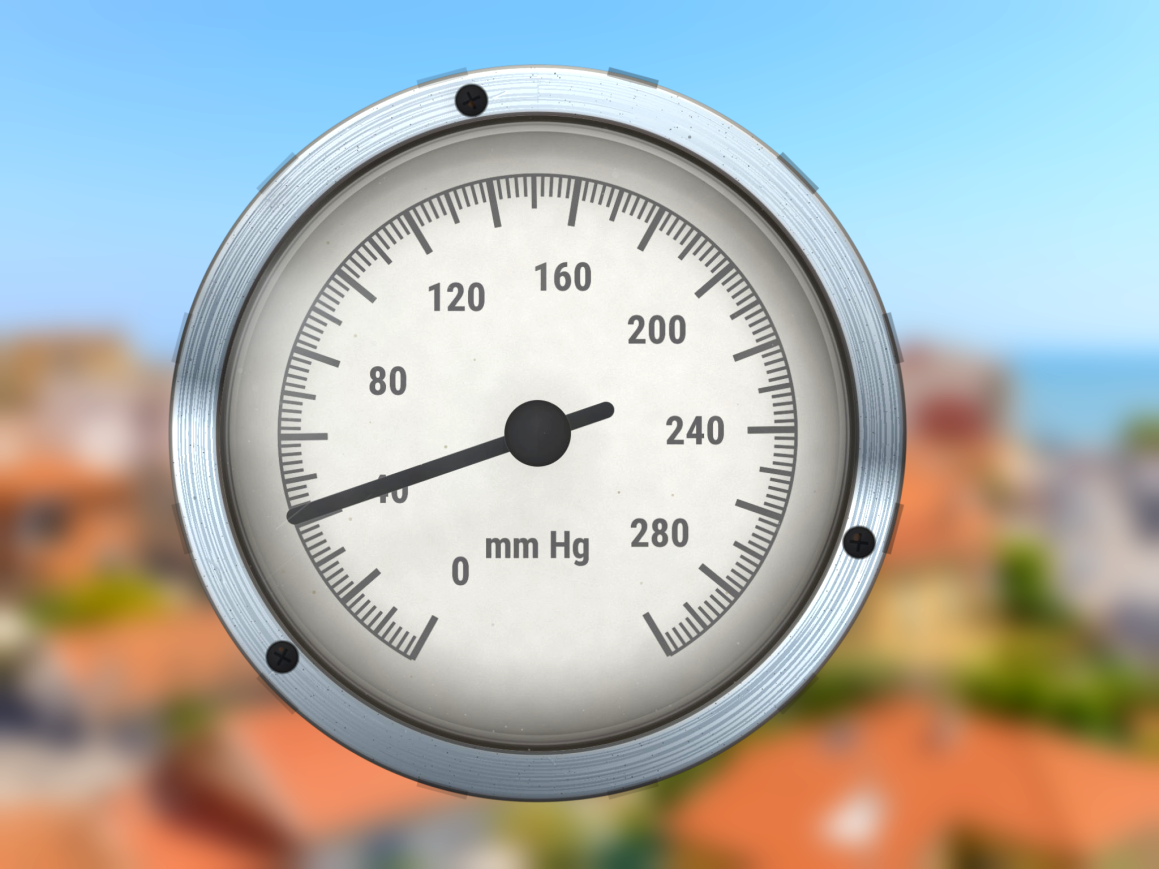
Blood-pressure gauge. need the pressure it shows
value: 42 mmHg
